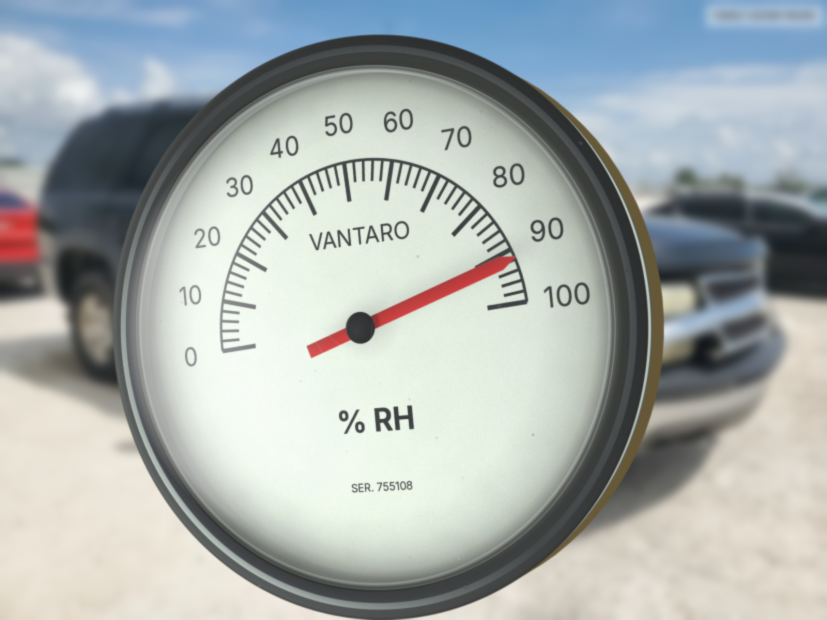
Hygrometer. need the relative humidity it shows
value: 92 %
